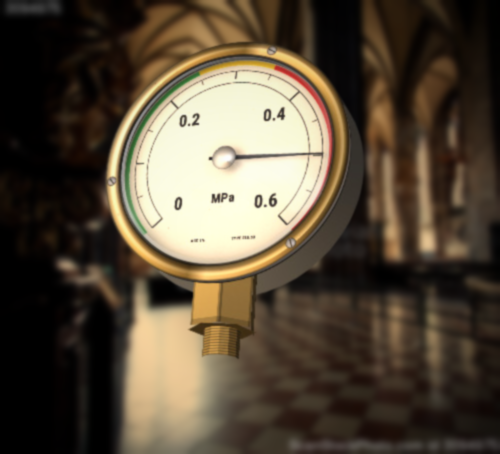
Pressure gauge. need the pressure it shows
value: 0.5 MPa
